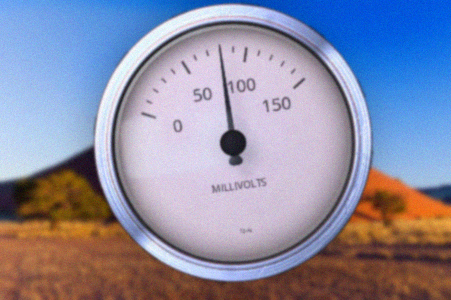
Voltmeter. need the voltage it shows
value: 80 mV
